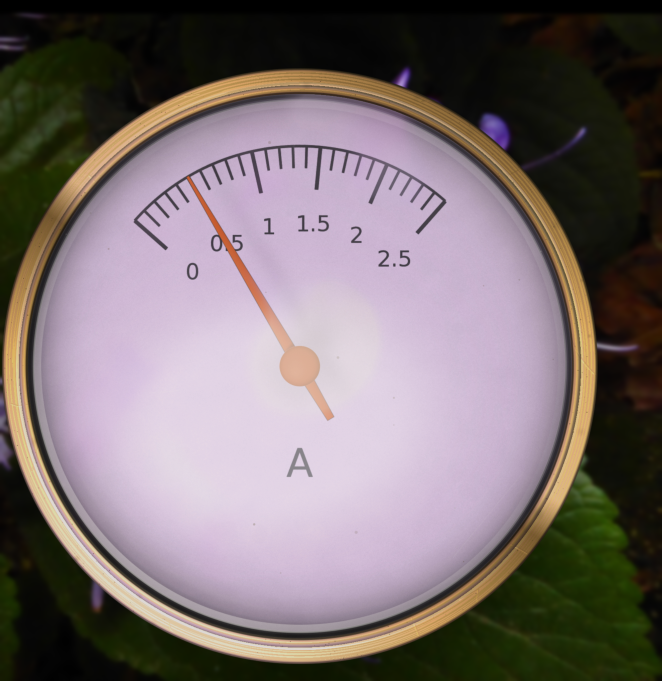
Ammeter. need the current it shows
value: 0.5 A
